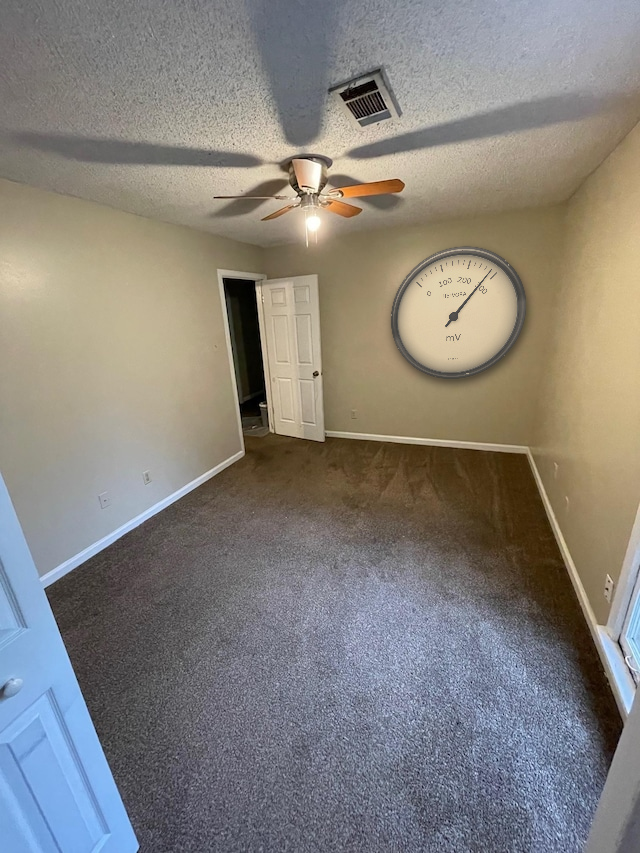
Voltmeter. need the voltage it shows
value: 280 mV
